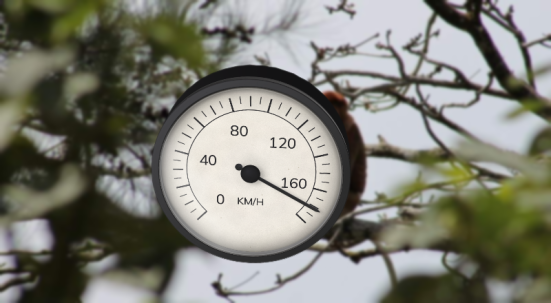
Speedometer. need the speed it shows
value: 170 km/h
